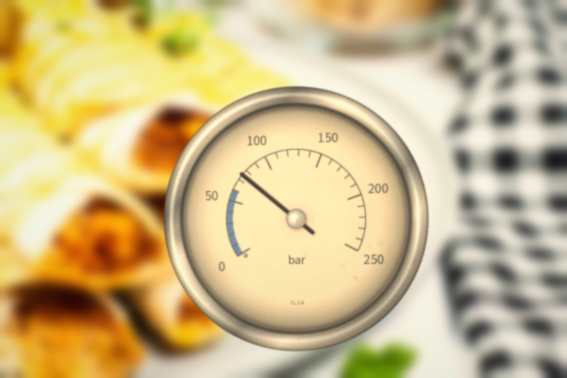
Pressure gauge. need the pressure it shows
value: 75 bar
